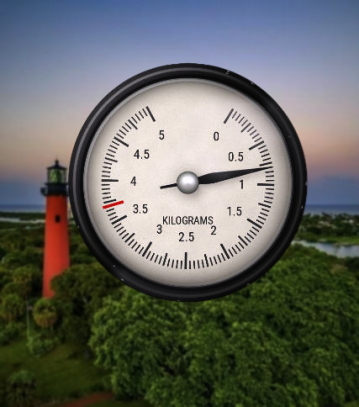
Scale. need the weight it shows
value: 0.8 kg
